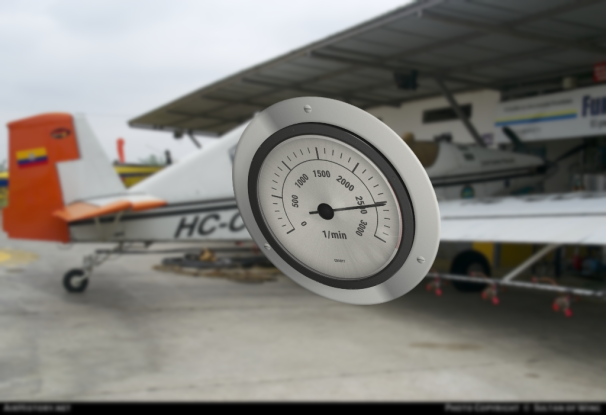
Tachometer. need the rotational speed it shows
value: 2500 rpm
